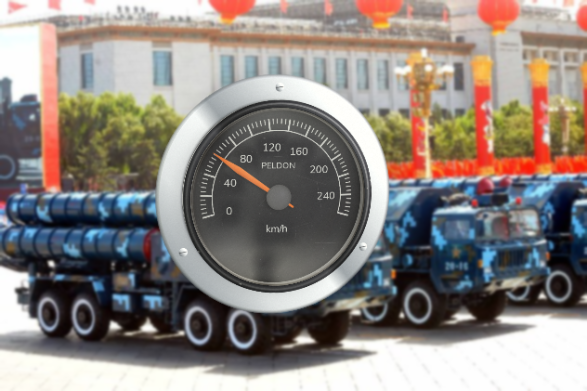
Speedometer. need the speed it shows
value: 60 km/h
